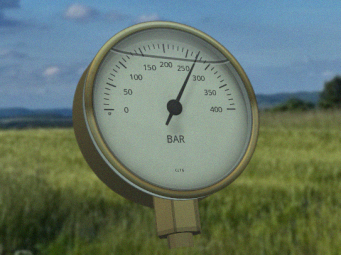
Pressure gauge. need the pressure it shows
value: 270 bar
